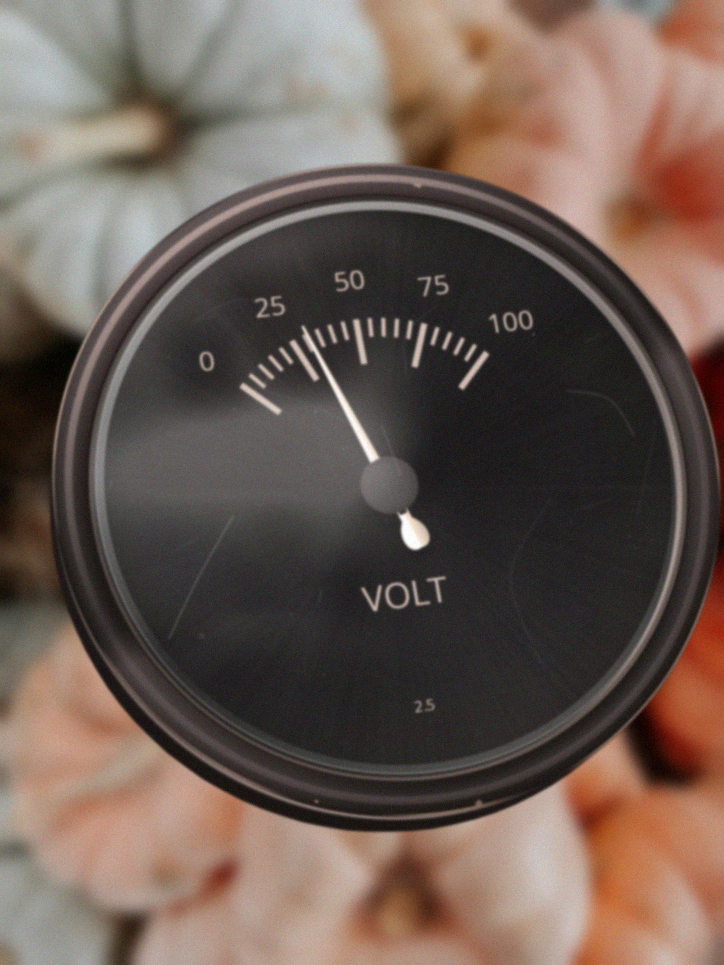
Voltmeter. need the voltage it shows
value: 30 V
